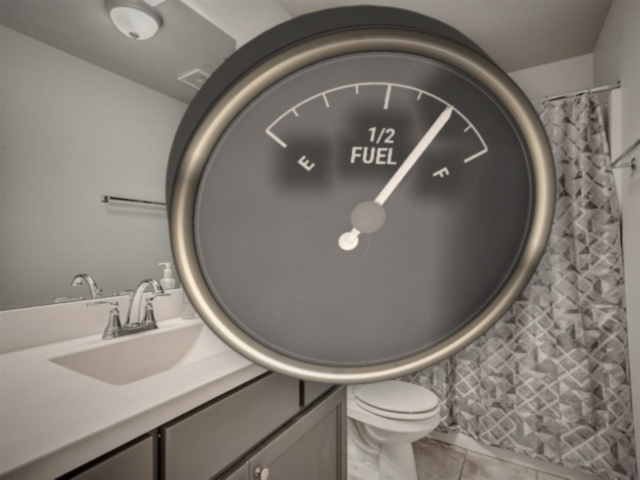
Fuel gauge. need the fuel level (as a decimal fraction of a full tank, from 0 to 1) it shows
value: 0.75
